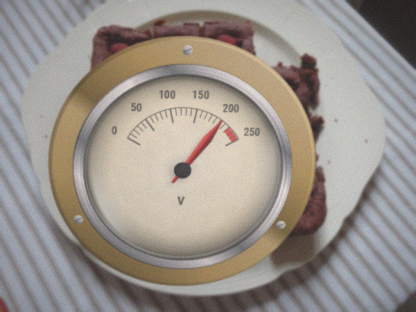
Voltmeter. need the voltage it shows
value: 200 V
